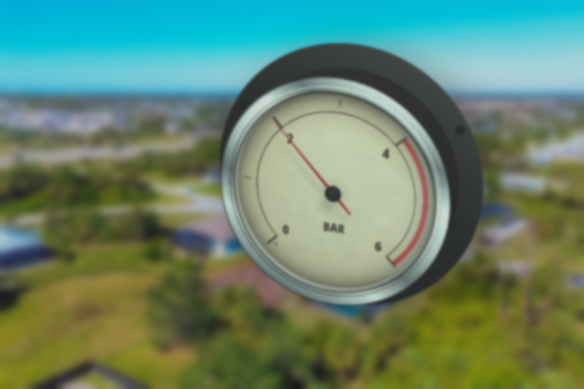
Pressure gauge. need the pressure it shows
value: 2 bar
